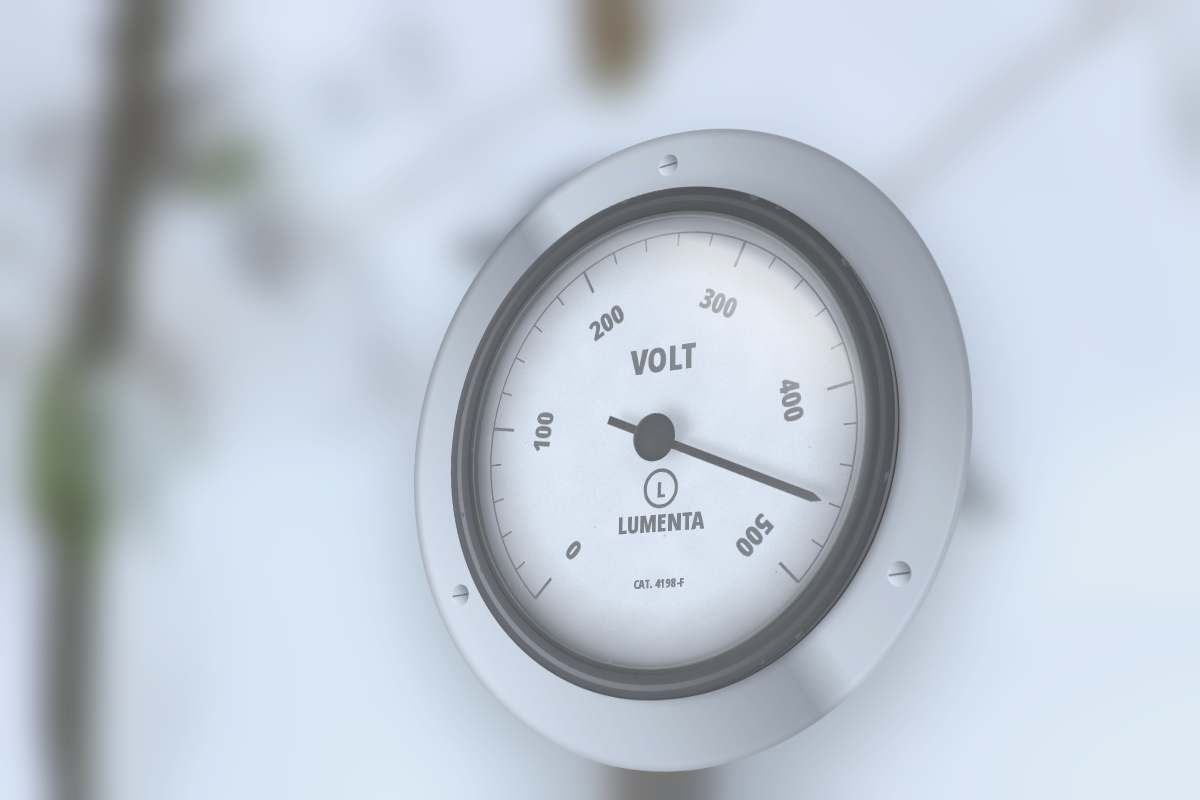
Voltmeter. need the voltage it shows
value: 460 V
